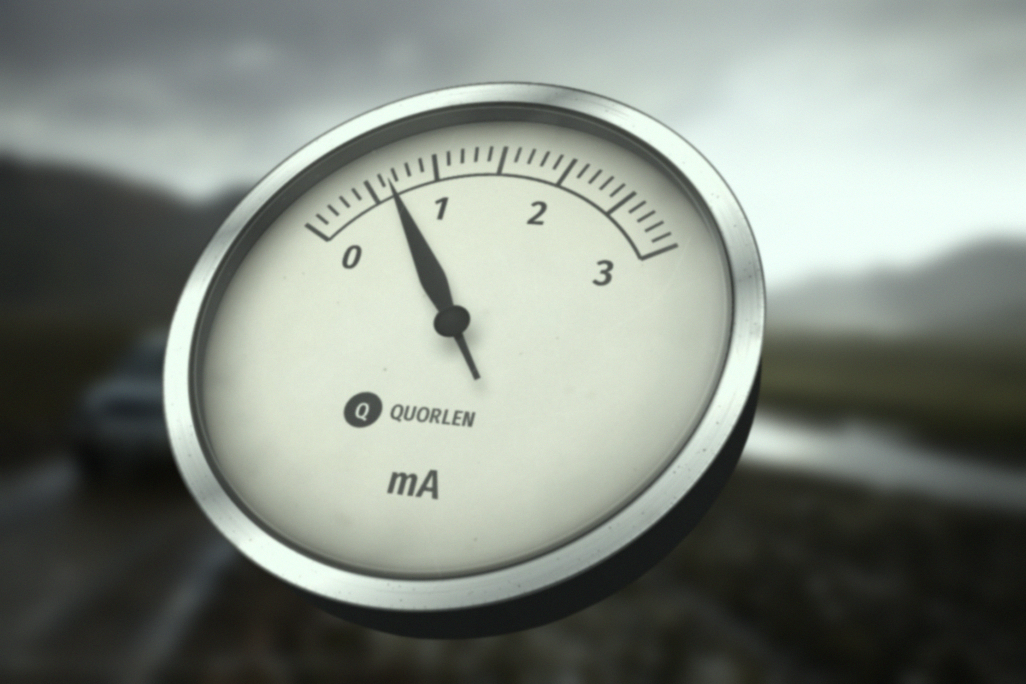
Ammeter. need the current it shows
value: 0.65 mA
